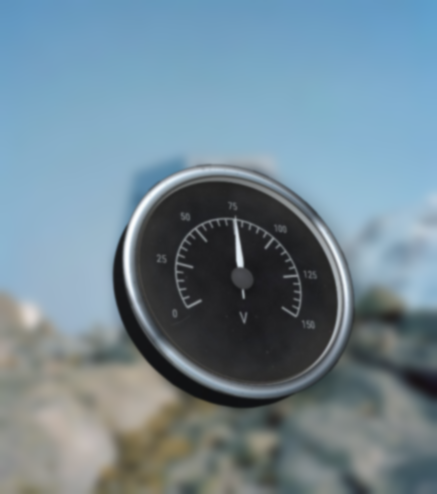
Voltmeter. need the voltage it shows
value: 75 V
